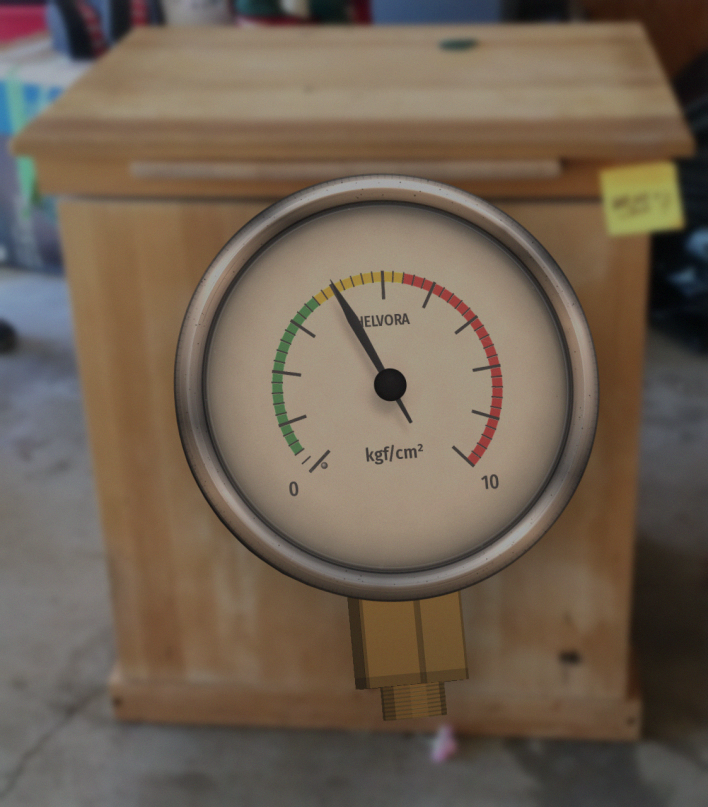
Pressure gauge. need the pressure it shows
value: 4 kg/cm²
